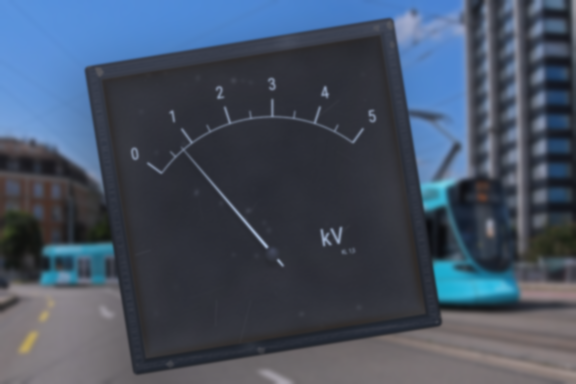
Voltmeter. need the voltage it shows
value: 0.75 kV
